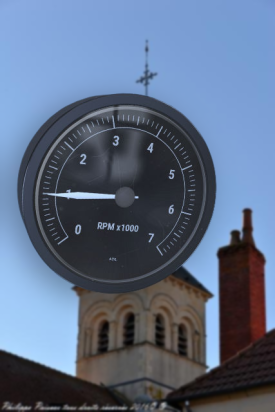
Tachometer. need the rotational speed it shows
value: 1000 rpm
